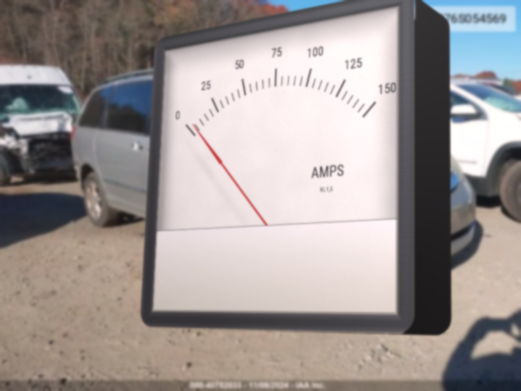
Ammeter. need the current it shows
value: 5 A
